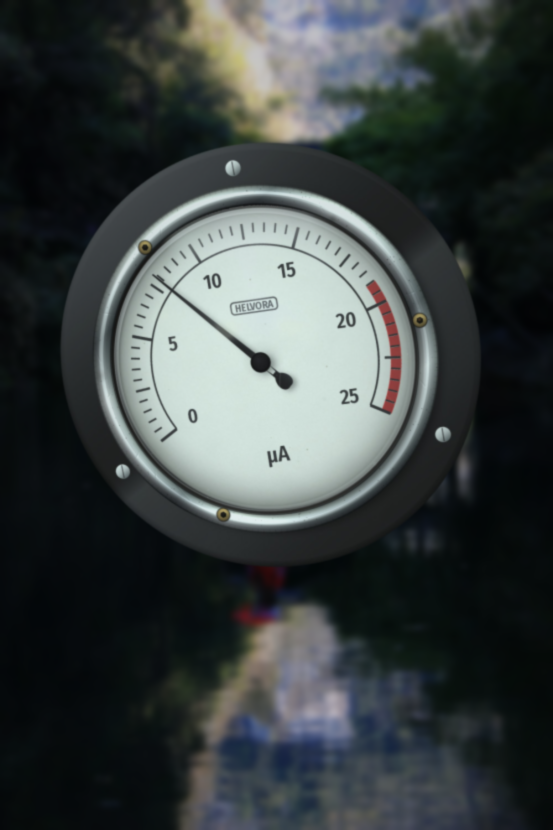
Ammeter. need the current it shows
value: 8 µA
